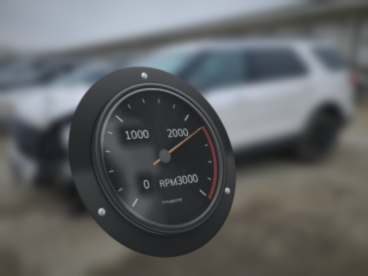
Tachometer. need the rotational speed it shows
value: 2200 rpm
